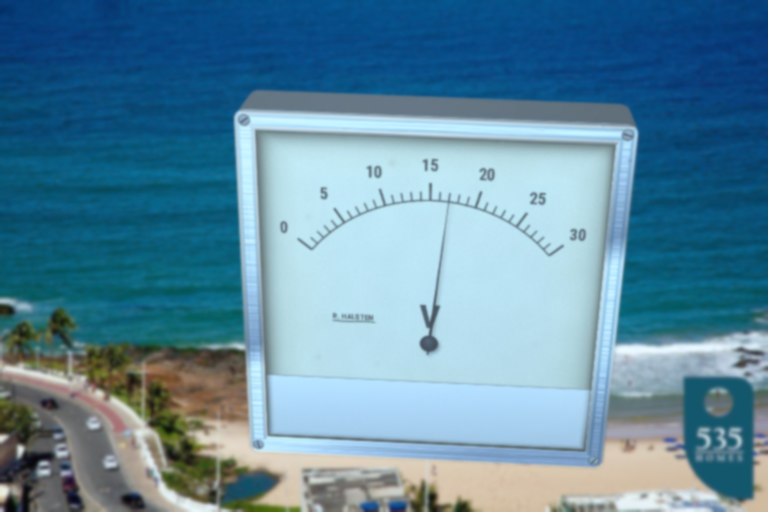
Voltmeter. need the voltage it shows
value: 17 V
